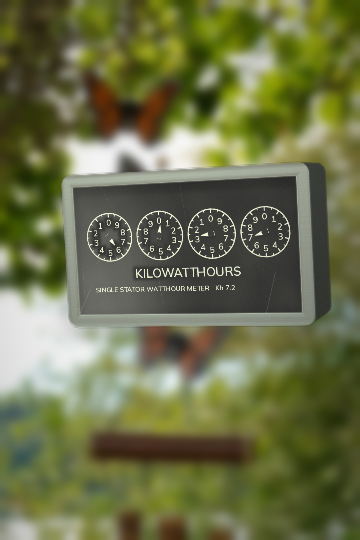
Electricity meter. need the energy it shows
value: 6027 kWh
